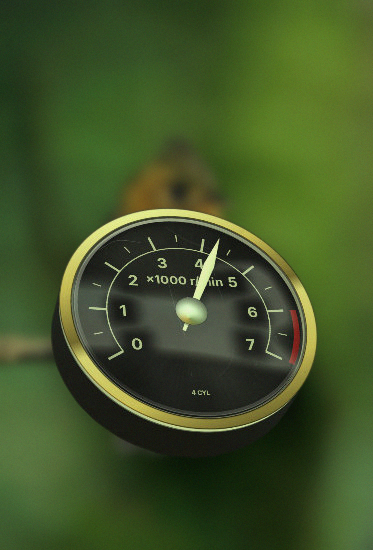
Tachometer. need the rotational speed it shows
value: 4250 rpm
